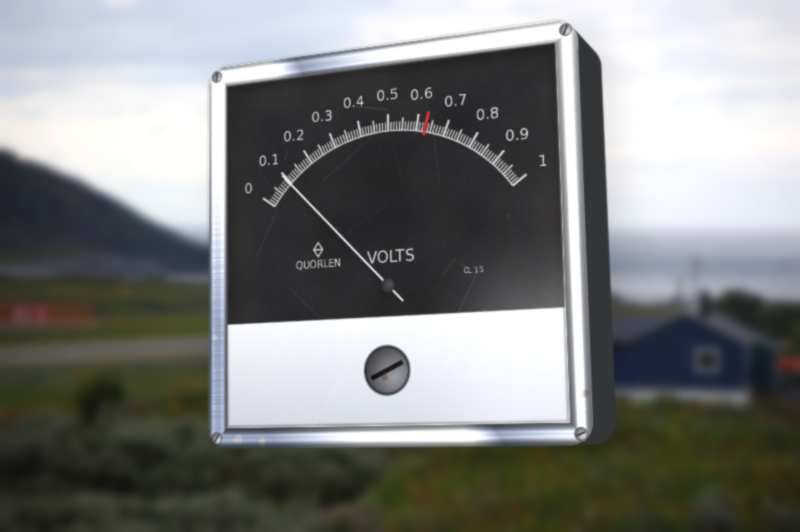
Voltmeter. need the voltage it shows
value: 0.1 V
